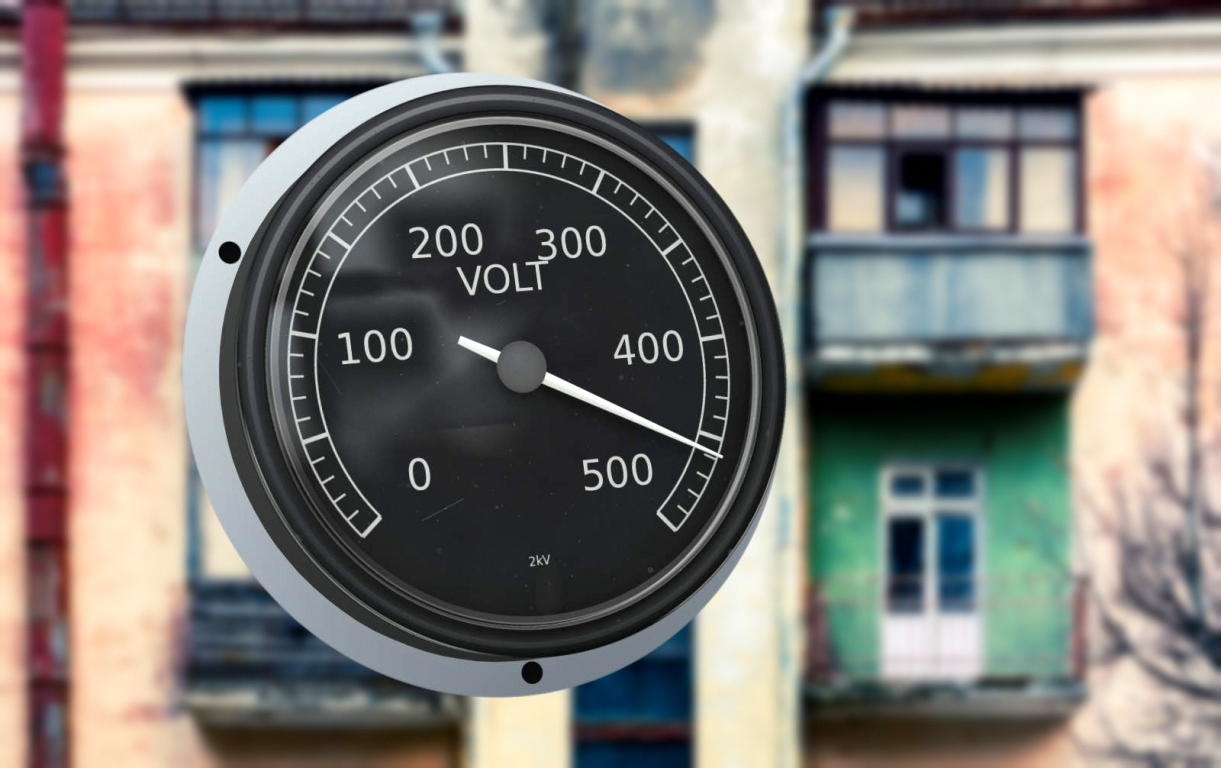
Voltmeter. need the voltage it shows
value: 460 V
